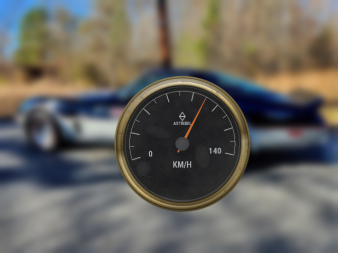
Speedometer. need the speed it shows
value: 90 km/h
